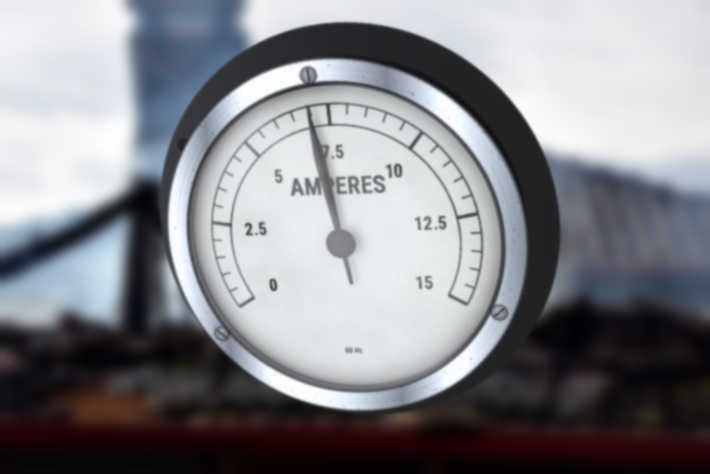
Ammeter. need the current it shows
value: 7 A
